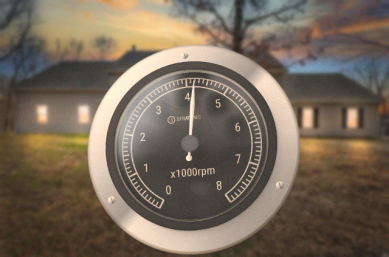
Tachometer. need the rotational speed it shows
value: 4200 rpm
